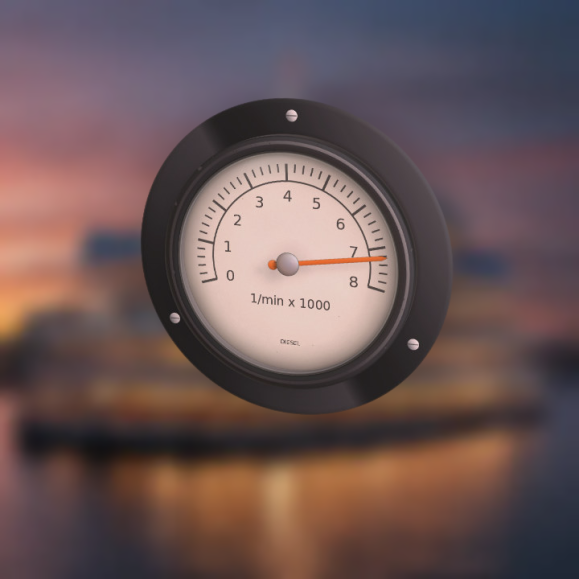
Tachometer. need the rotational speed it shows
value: 7200 rpm
